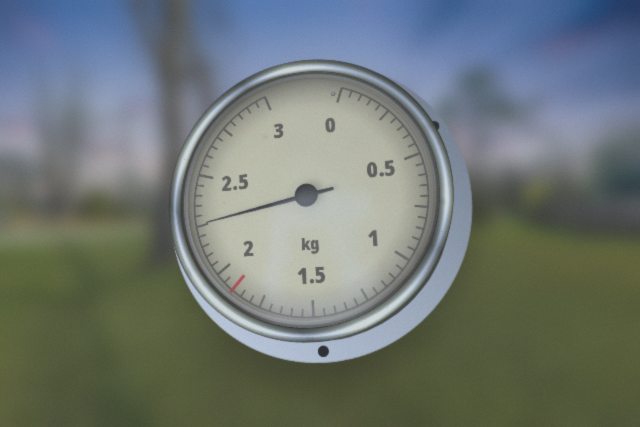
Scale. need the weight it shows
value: 2.25 kg
